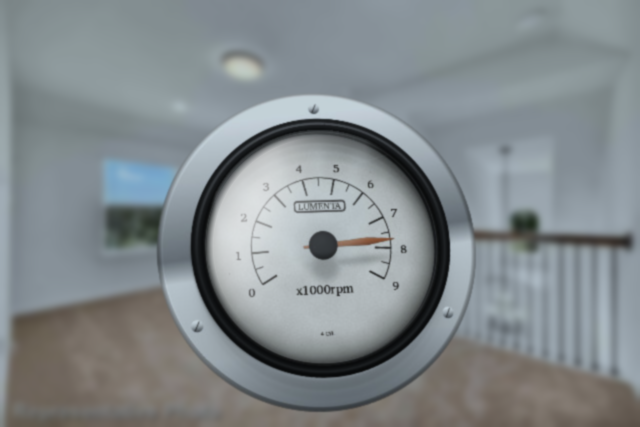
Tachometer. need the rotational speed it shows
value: 7750 rpm
